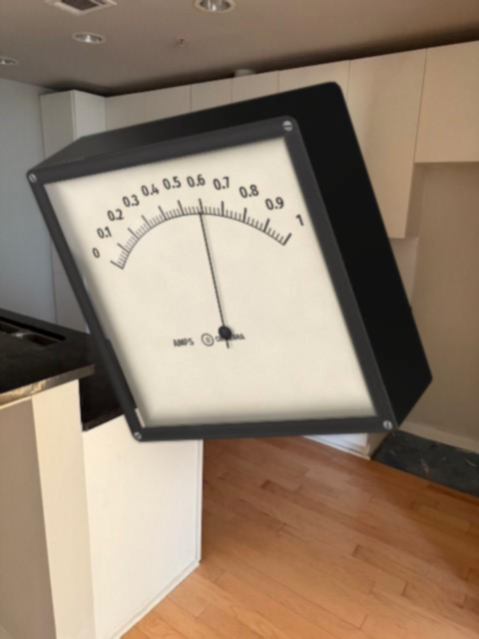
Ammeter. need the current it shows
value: 0.6 A
